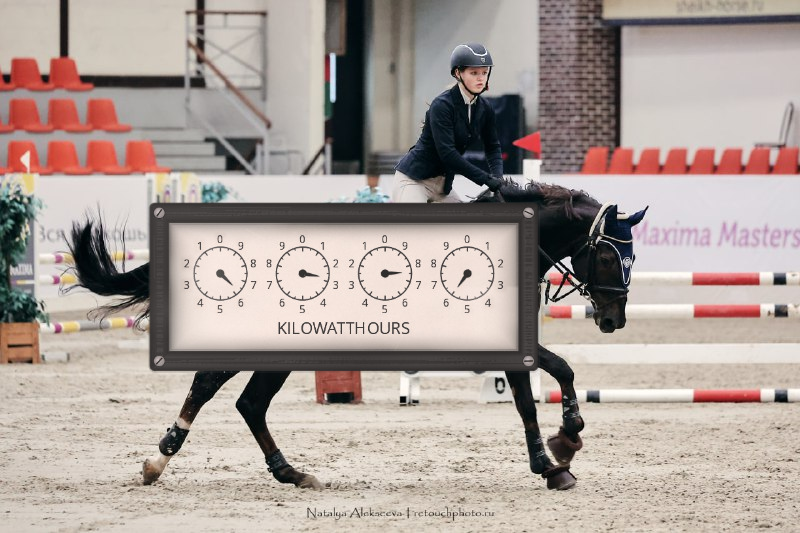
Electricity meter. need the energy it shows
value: 6276 kWh
